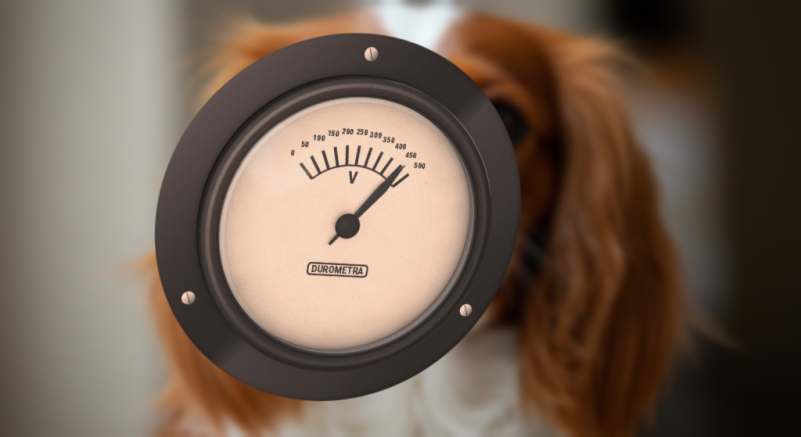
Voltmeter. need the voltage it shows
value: 450 V
